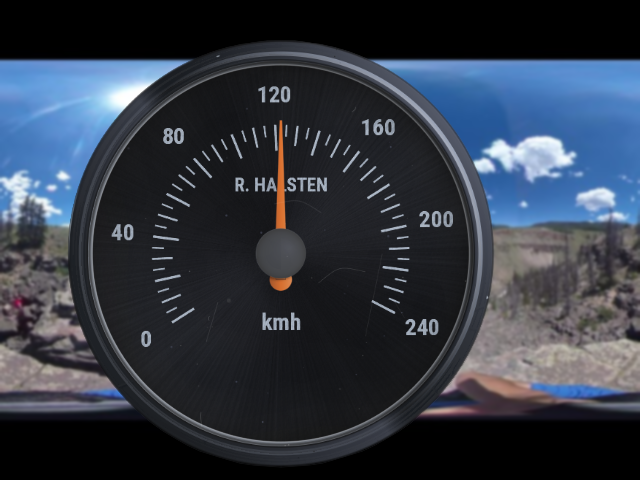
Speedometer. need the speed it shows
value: 122.5 km/h
